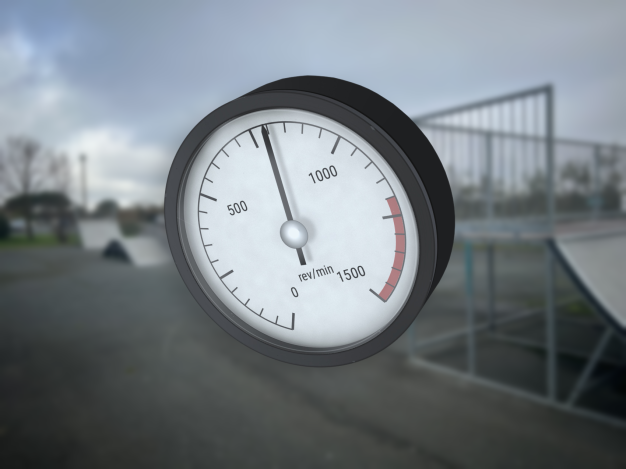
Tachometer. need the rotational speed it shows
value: 800 rpm
